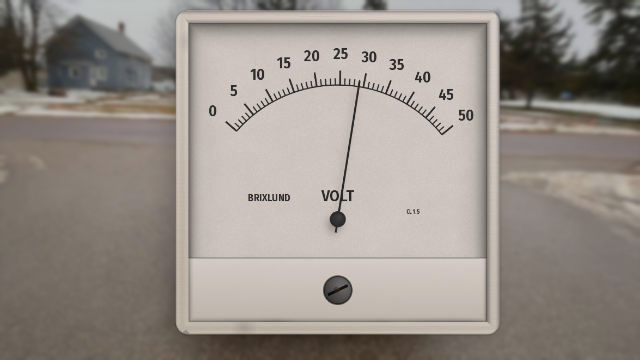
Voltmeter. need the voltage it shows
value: 29 V
